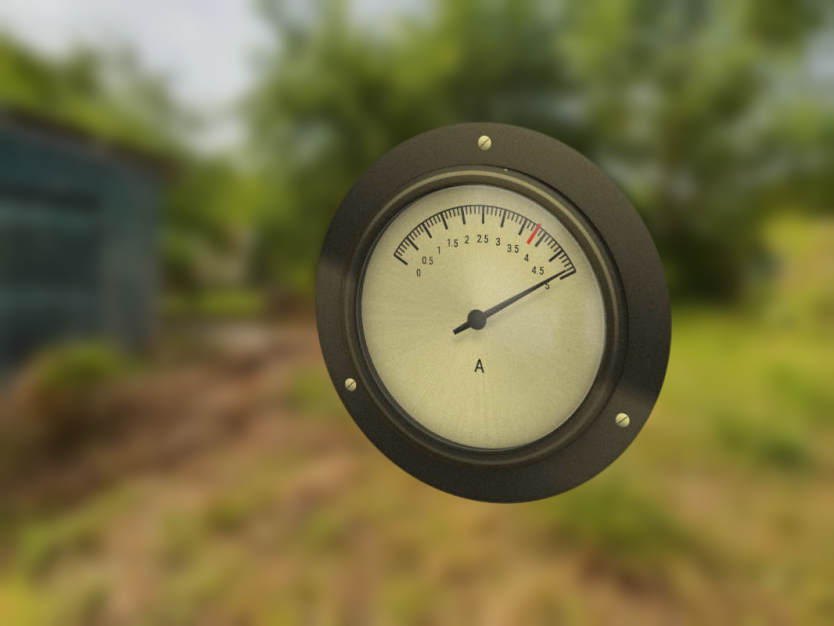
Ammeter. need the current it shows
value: 4.9 A
